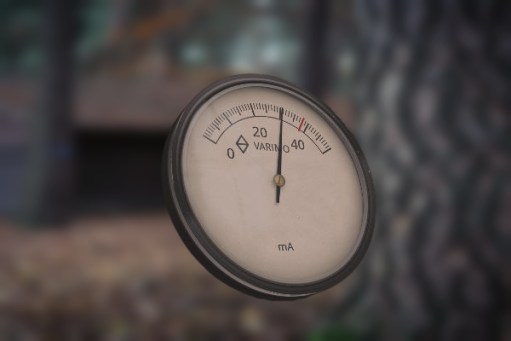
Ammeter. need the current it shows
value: 30 mA
